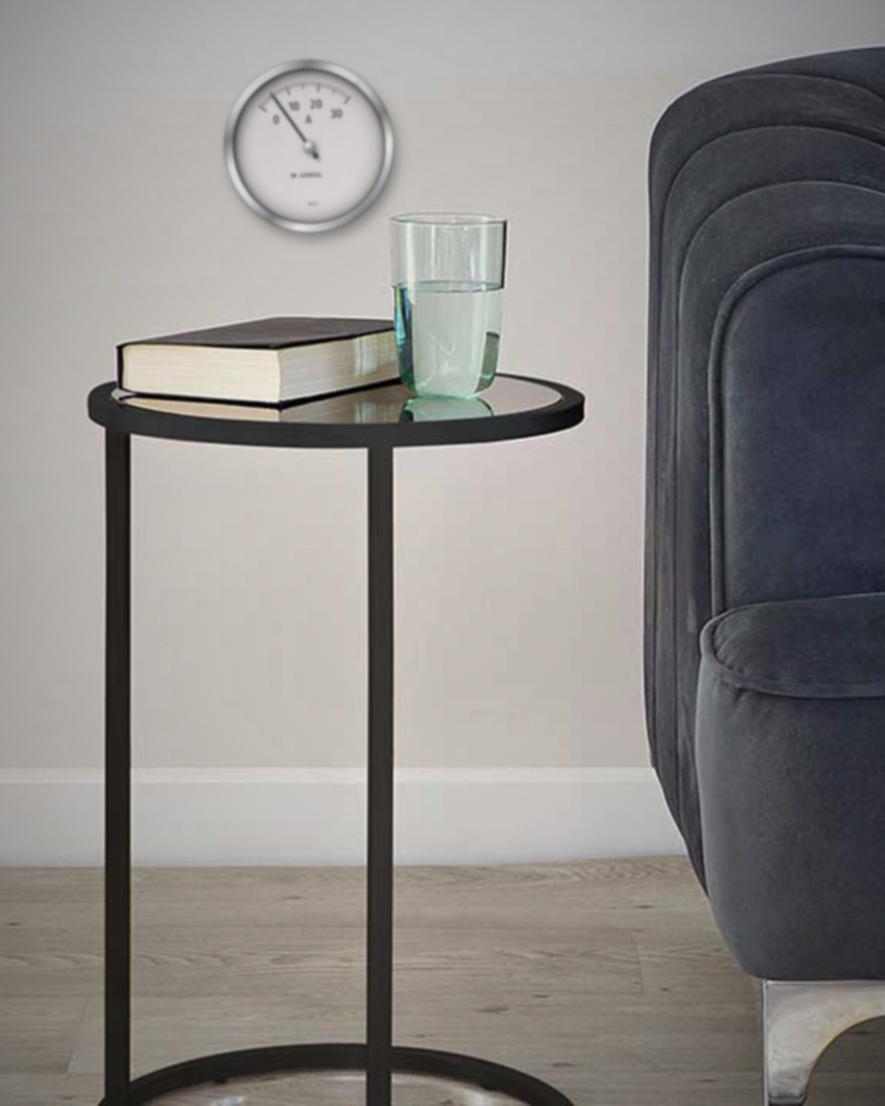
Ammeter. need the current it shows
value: 5 A
